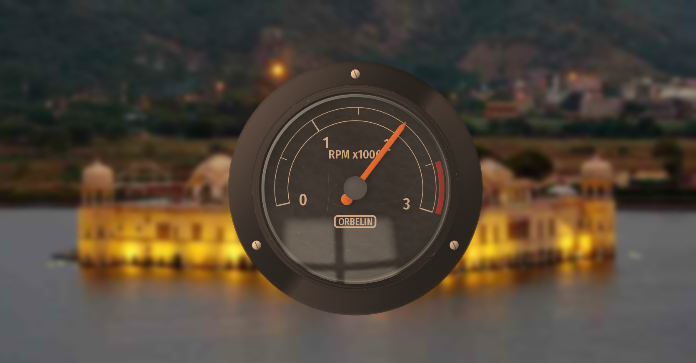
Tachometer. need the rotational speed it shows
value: 2000 rpm
